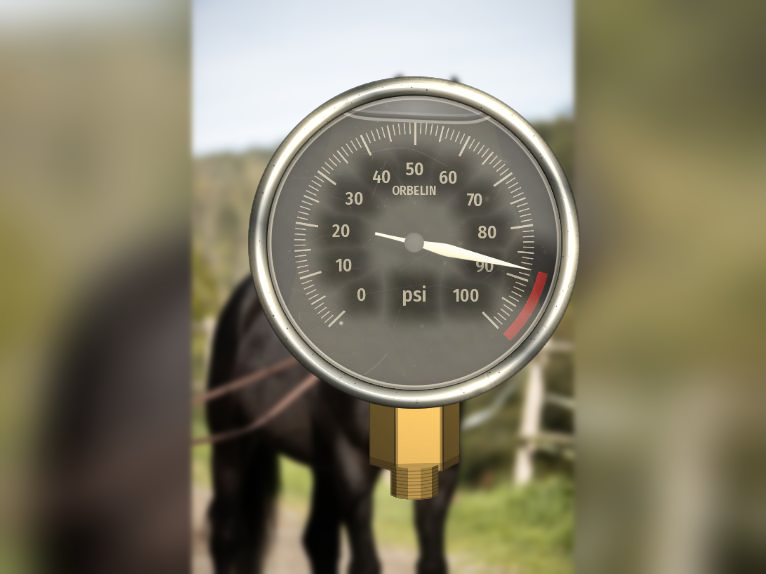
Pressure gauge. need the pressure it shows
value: 88 psi
